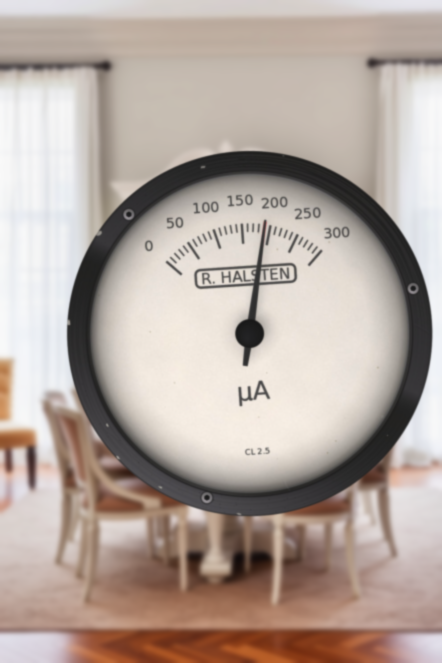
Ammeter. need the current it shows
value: 190 µA
